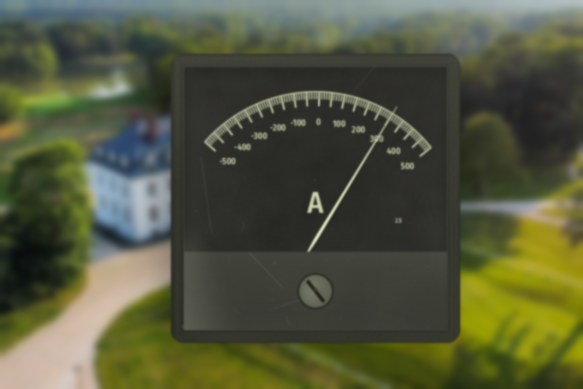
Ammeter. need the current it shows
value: 300 A
